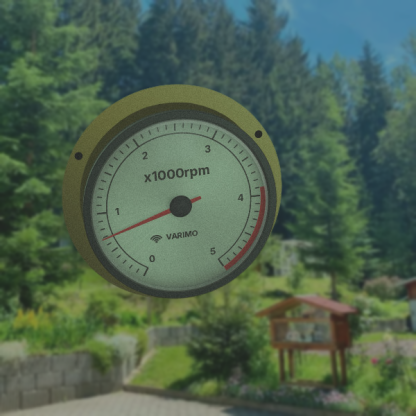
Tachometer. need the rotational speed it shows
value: 700 rpm
